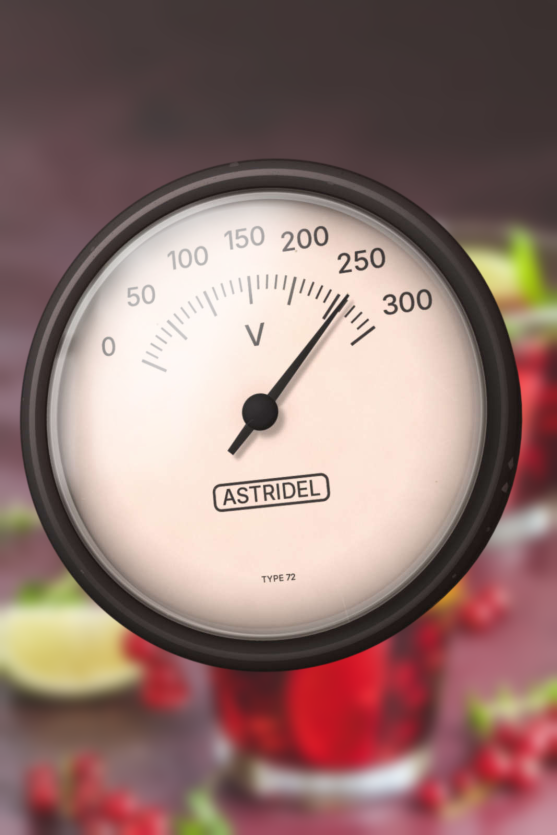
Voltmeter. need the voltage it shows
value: 260 V
